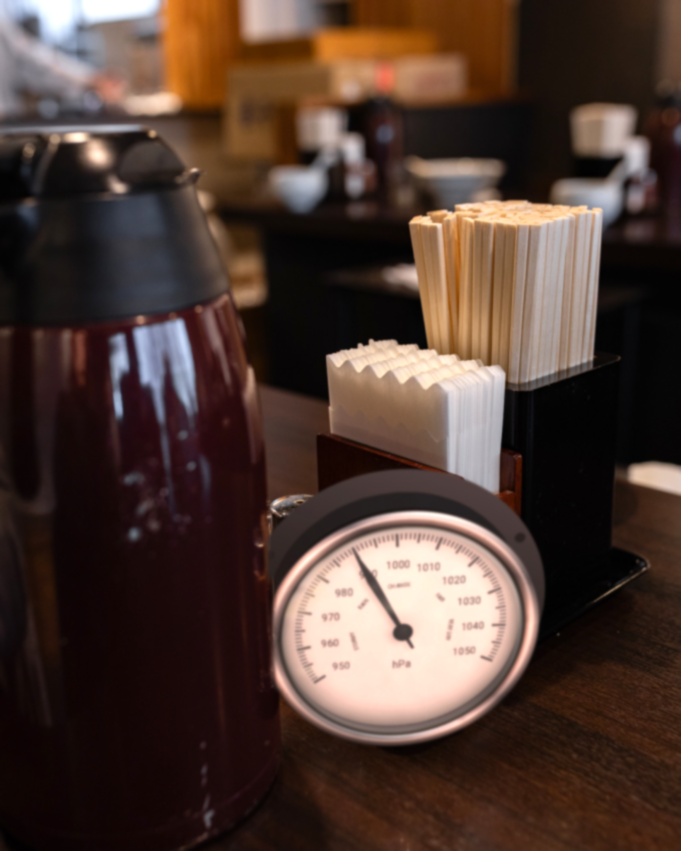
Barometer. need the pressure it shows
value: 990 hPa
